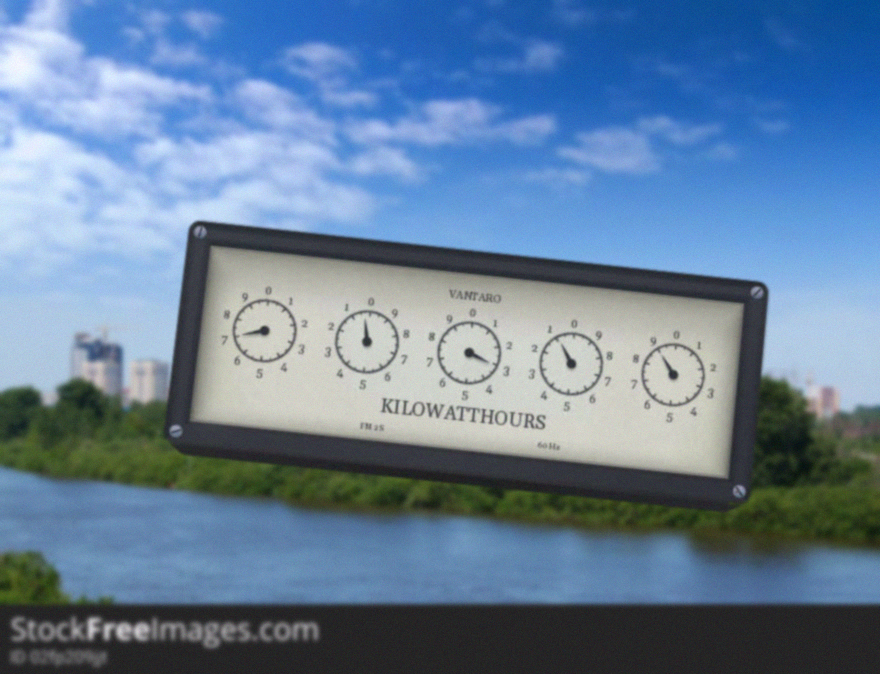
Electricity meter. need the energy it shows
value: 70309 kWh
